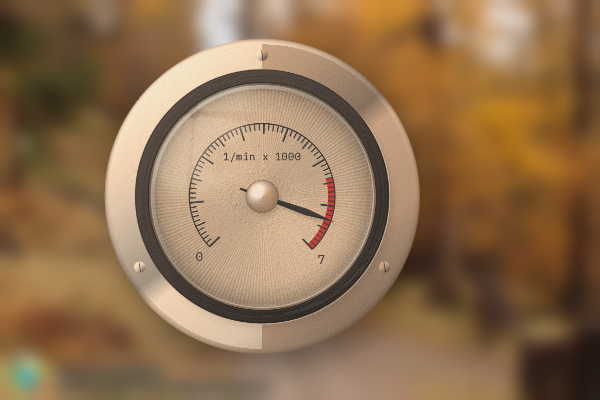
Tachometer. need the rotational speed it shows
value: 6300 rpm
